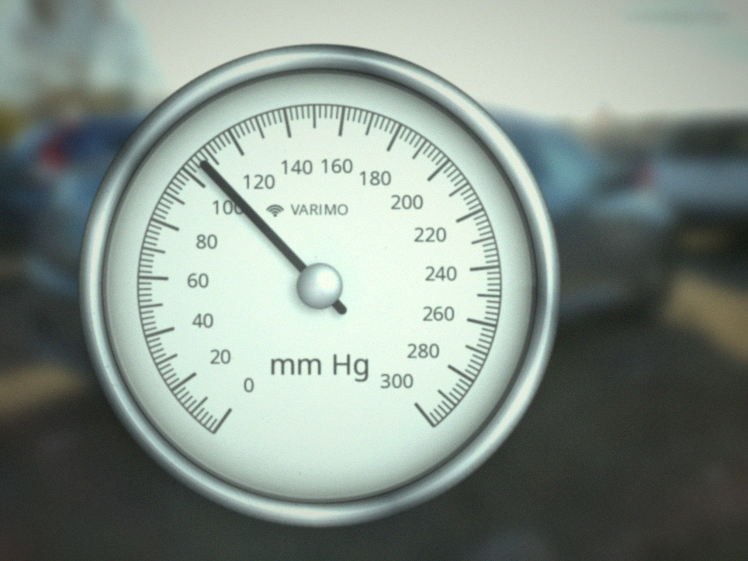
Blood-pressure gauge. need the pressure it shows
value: 106 mmHg
